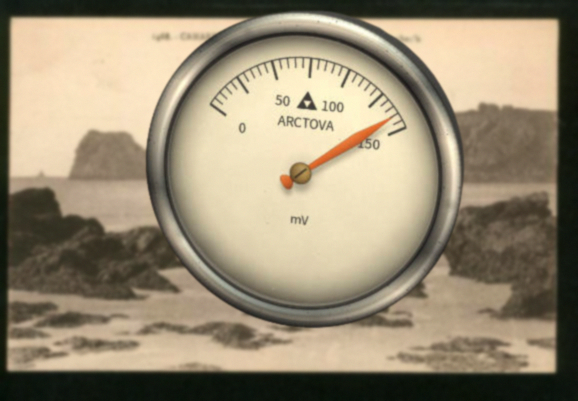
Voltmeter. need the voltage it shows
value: 140 mV
